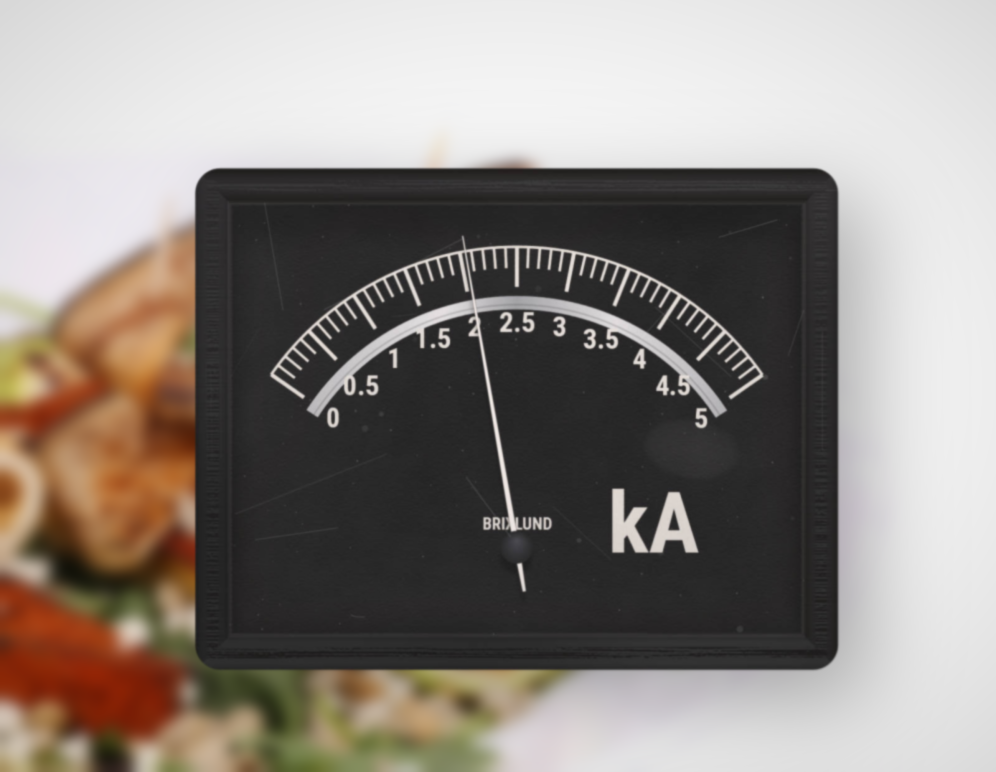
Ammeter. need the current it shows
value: 2.05 kA
